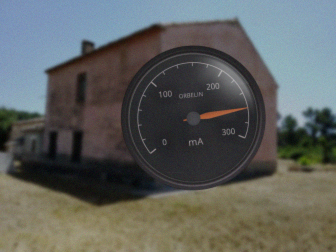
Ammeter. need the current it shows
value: 260 mA
